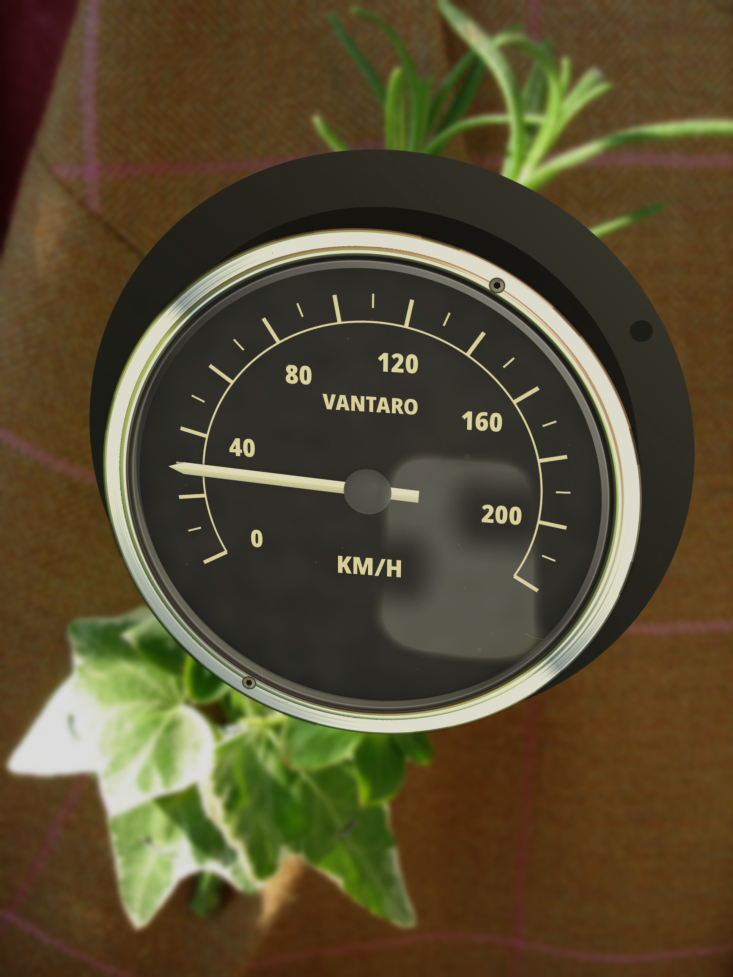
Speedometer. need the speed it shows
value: 30 km/h
